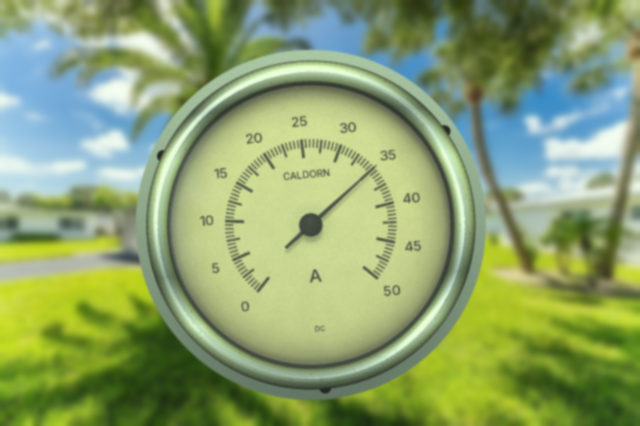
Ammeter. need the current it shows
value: 35 A
